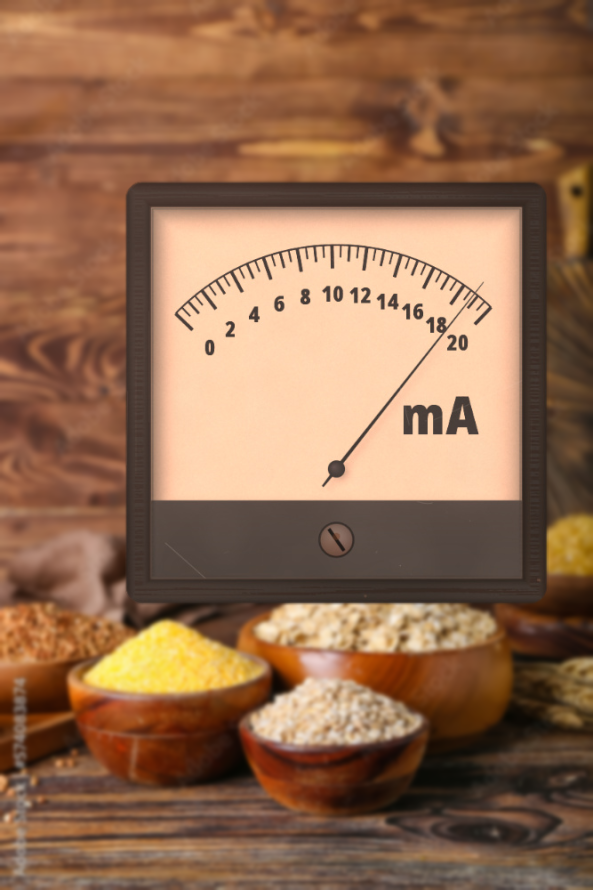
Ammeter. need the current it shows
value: 18.75 mA
